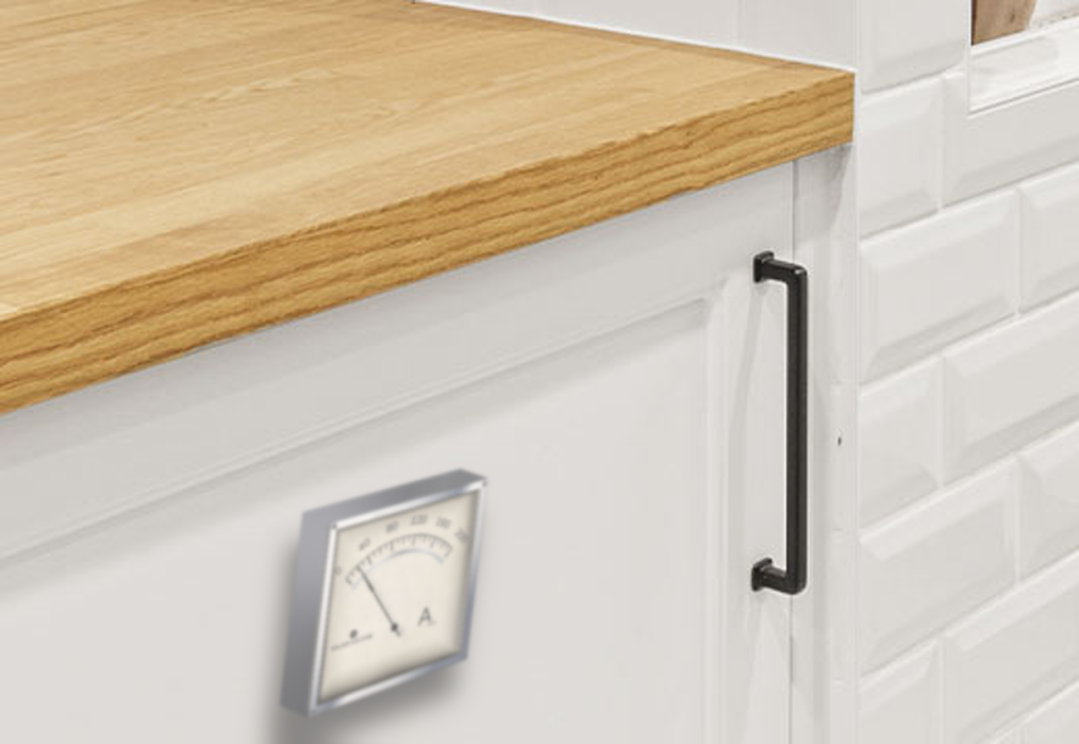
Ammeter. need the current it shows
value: 20 A
